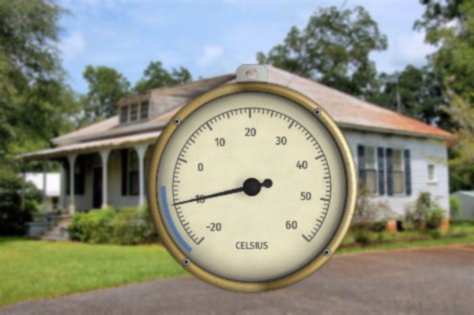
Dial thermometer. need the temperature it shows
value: -10 °C
